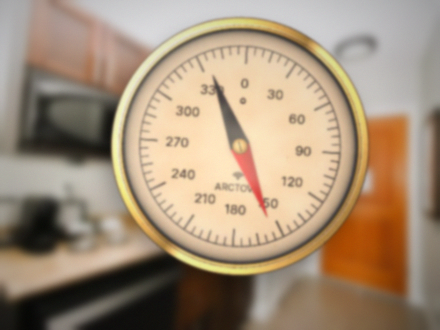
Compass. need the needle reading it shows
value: 155 °
